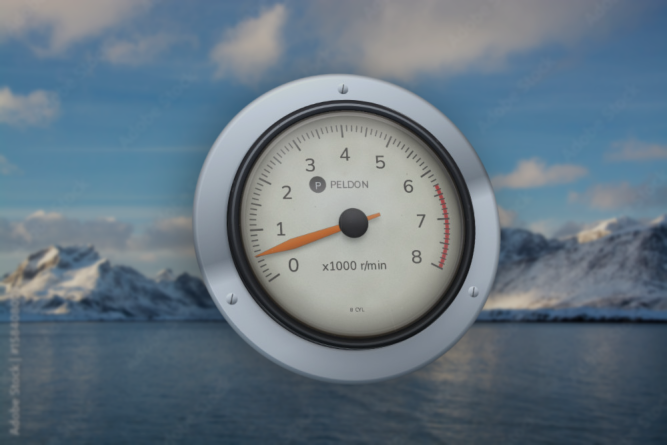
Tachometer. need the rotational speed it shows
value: 500 rpm
